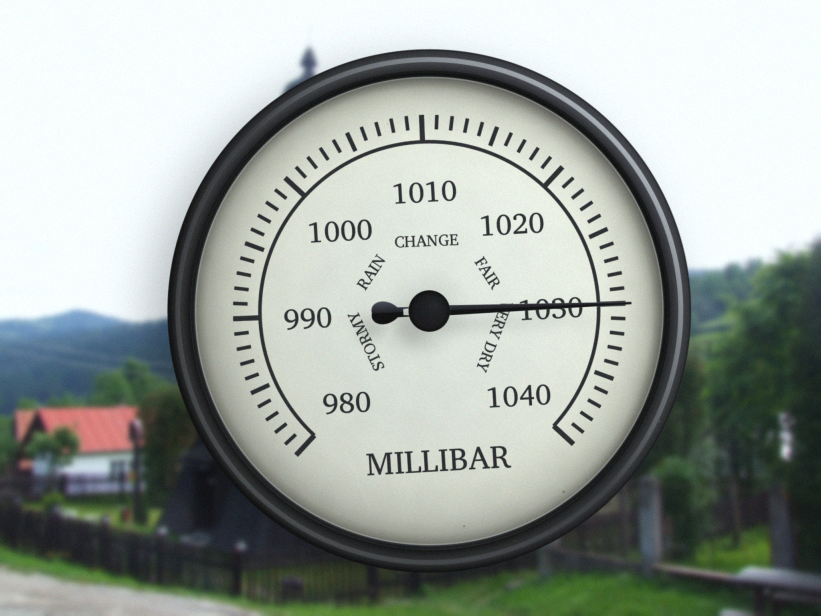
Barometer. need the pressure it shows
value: 1030 mbar
